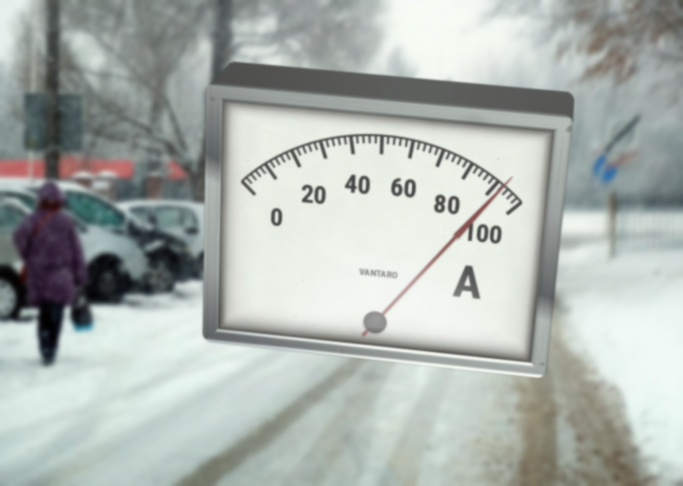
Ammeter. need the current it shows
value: 92 A
